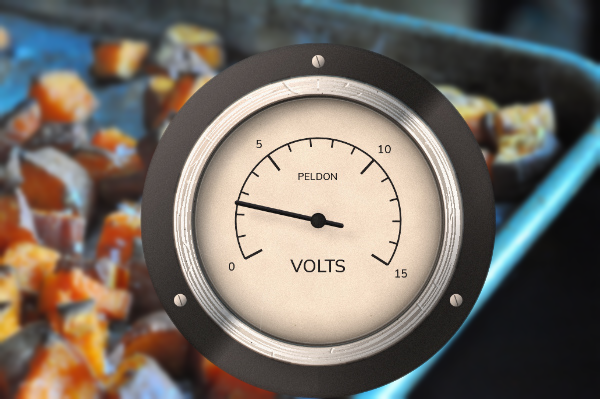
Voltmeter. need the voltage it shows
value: 2.5 V
